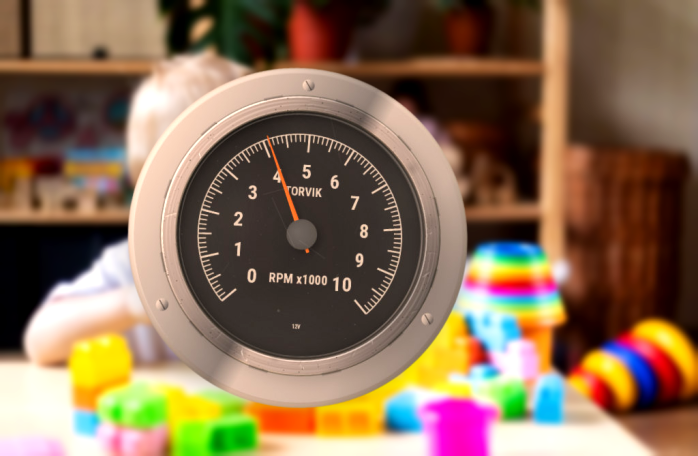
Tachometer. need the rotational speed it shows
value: 4100 rpm
